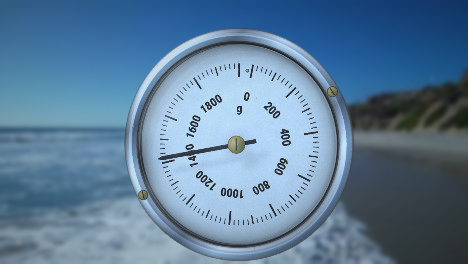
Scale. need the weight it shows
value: 1420 g
